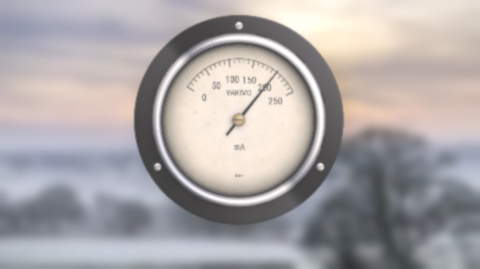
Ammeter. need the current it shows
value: 200 mA
